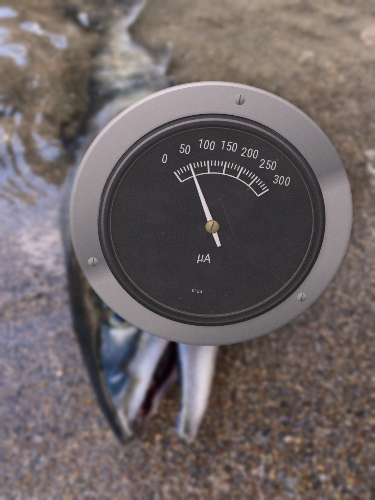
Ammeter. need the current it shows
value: 50 µA
